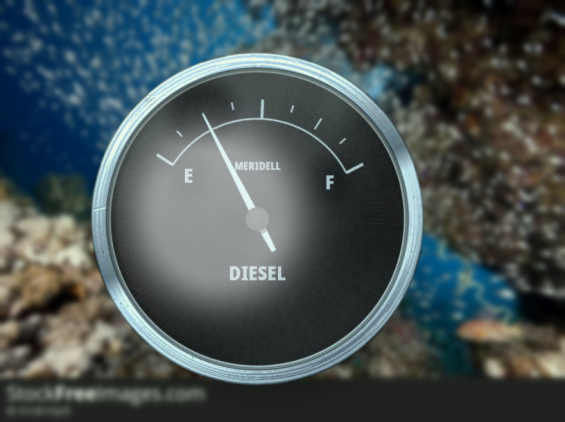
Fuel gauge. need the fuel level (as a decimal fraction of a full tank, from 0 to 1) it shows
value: 0.25
